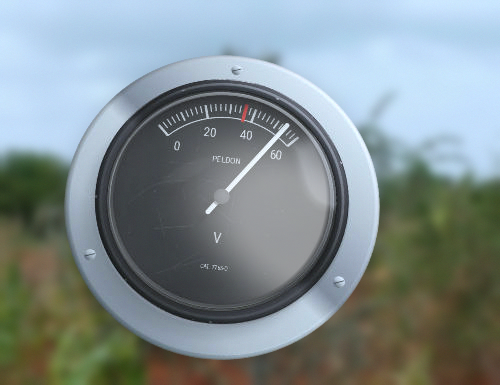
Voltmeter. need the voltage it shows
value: 54 V
